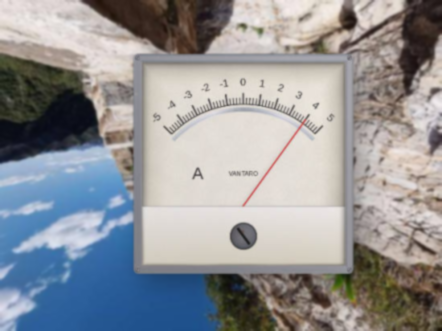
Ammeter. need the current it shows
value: 4 A
